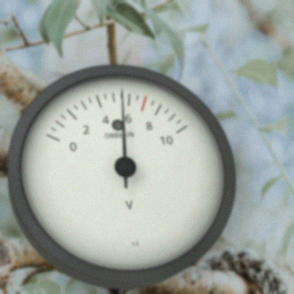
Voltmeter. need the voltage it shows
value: 5.5 V
